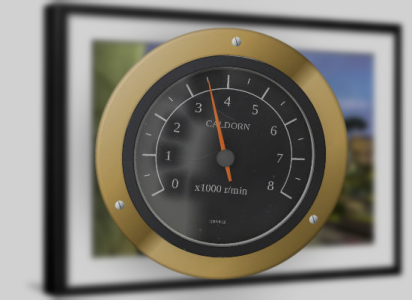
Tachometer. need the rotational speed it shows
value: 3500 rpm
